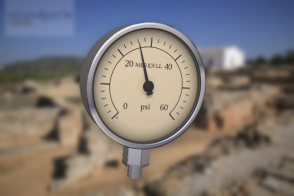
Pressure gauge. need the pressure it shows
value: 26 psi
